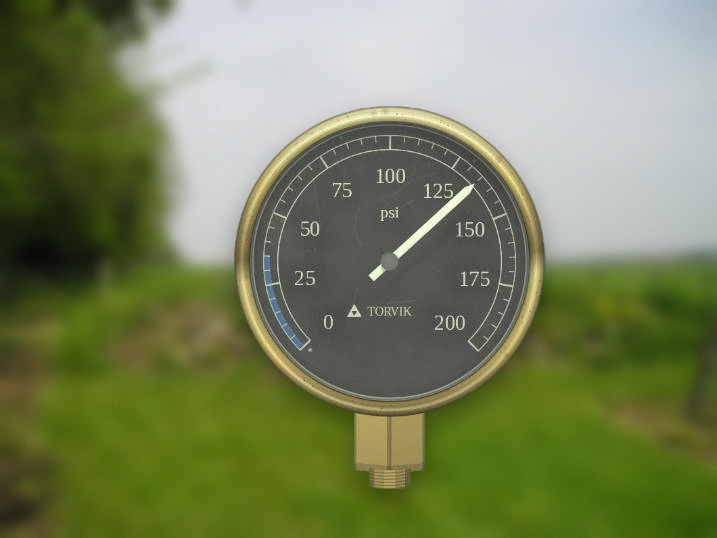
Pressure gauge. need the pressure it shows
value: 135 psi
